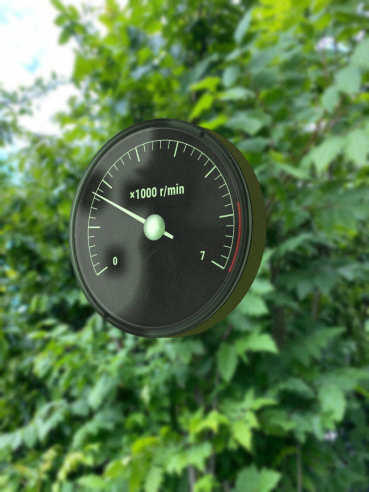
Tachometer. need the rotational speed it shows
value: 1700 rpm
